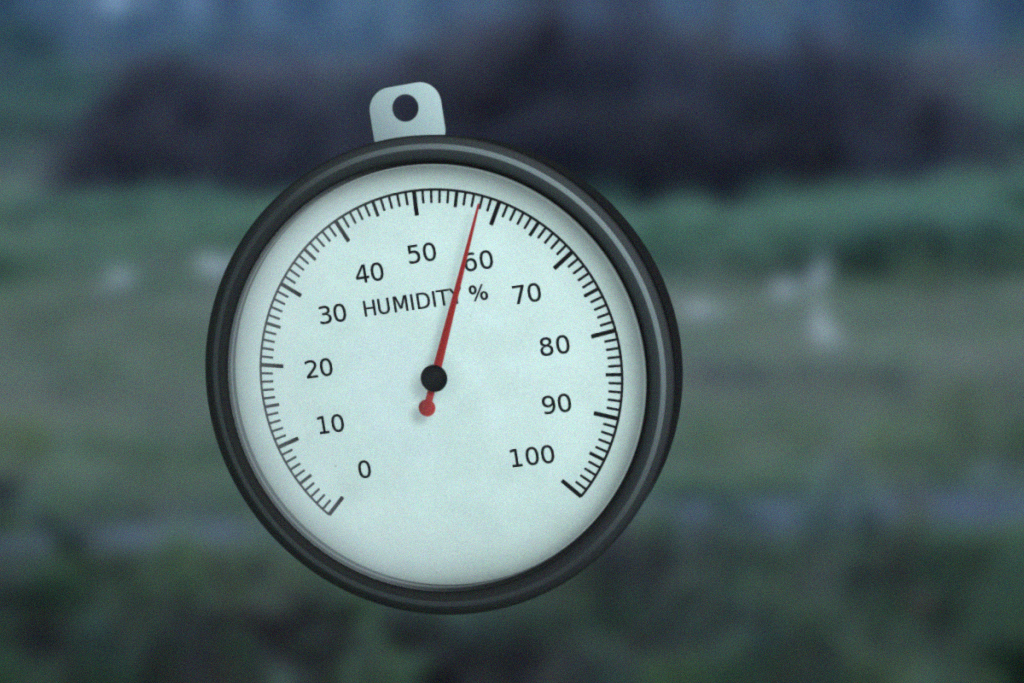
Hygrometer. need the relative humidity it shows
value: 58 %
